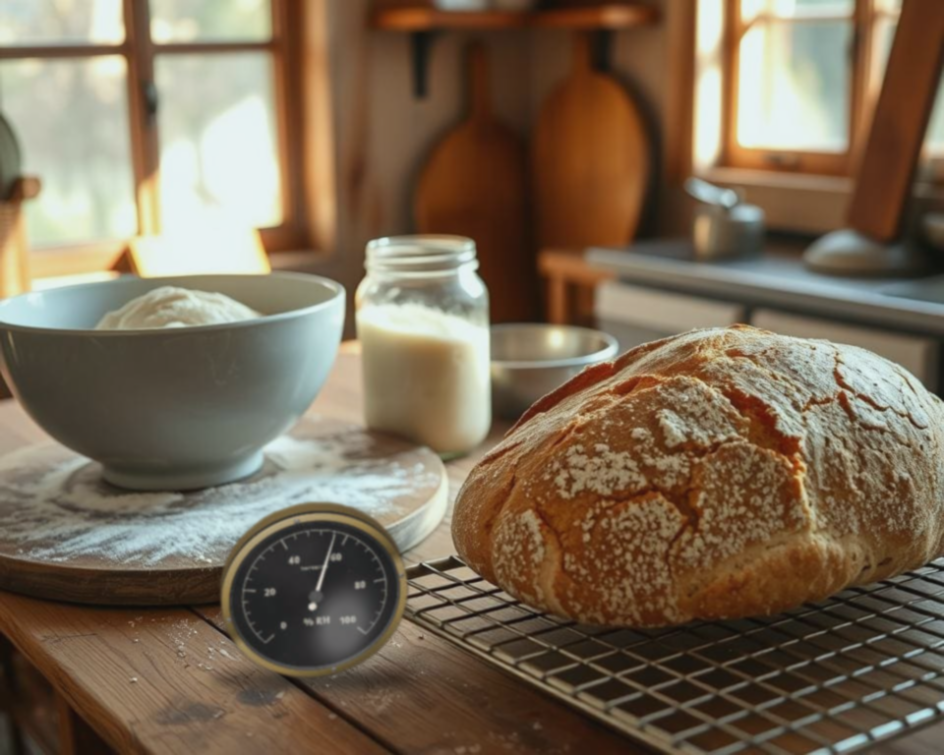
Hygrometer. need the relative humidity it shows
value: 56 %
